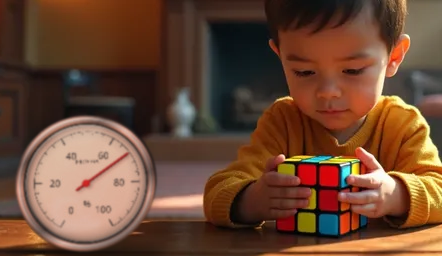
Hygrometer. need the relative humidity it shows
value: 68 %
